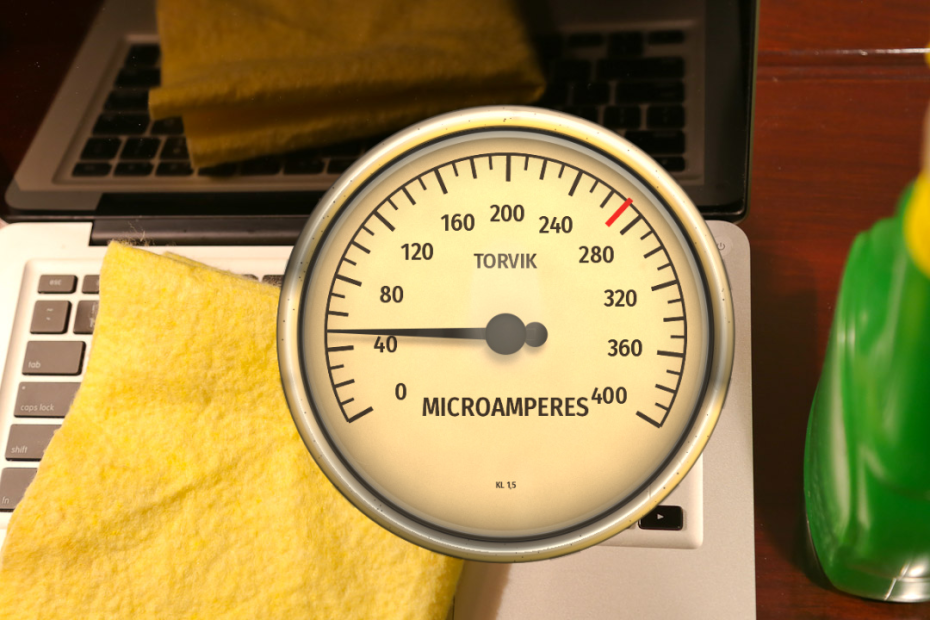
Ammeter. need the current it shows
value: 50 µA
